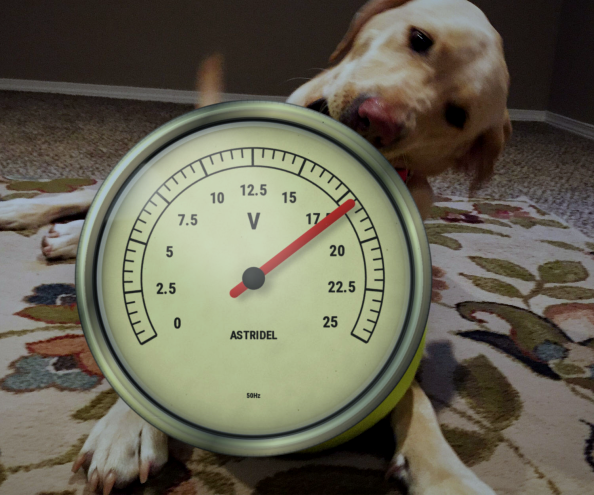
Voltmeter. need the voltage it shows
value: 18 V
